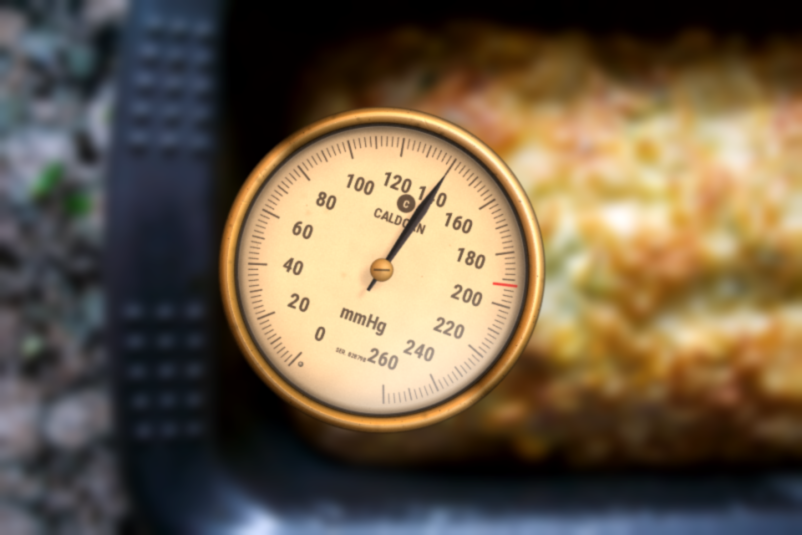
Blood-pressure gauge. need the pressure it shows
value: 140 mmHg
